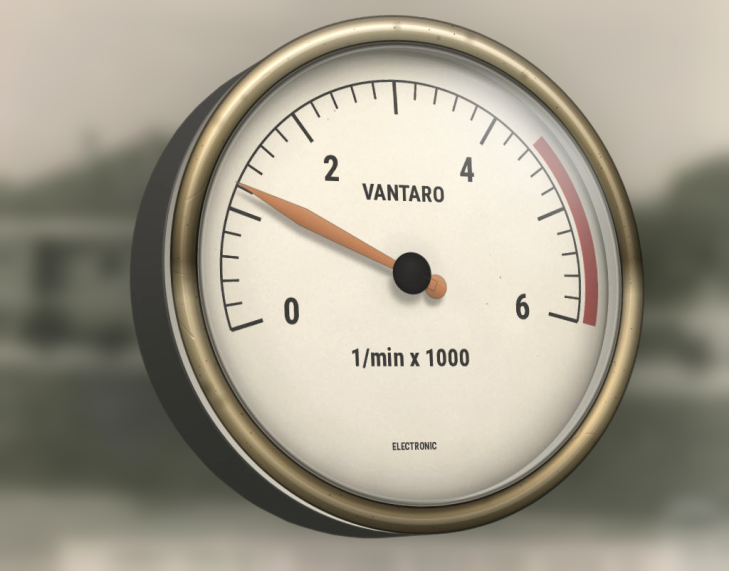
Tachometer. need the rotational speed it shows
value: 1200 rpm
